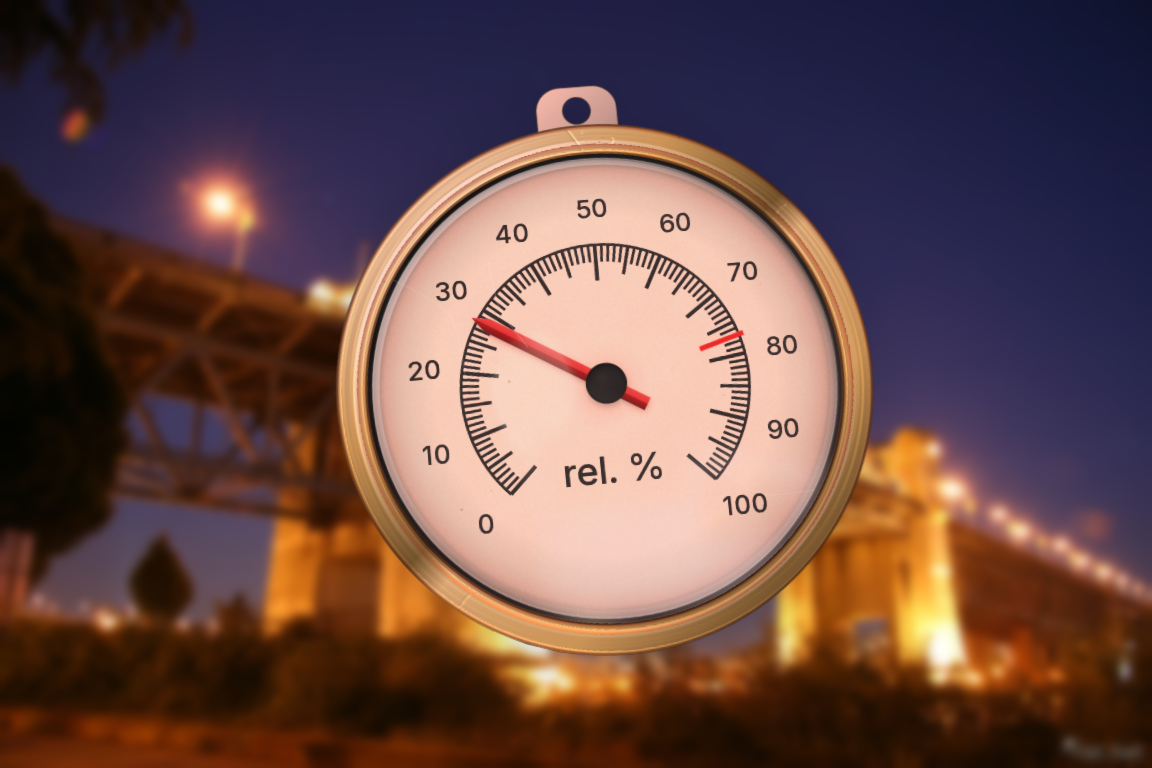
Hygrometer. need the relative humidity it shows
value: 28 %
